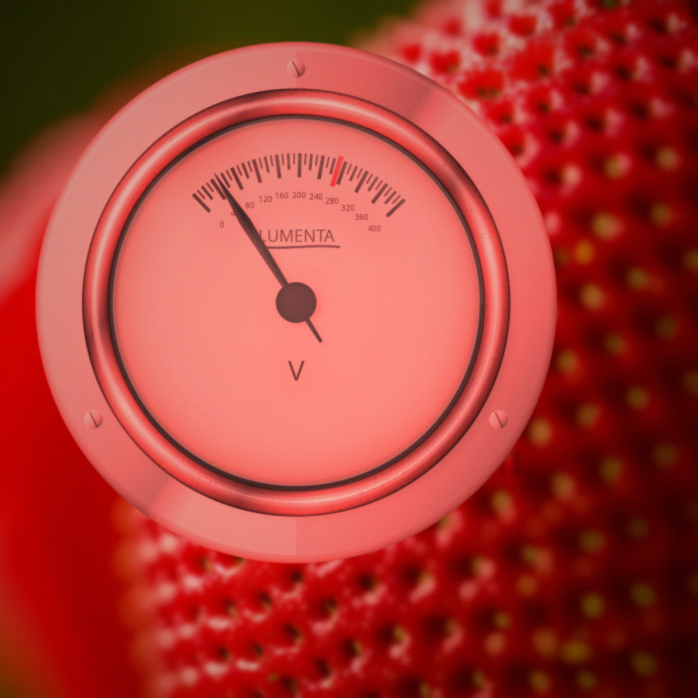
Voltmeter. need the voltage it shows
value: 50 V
